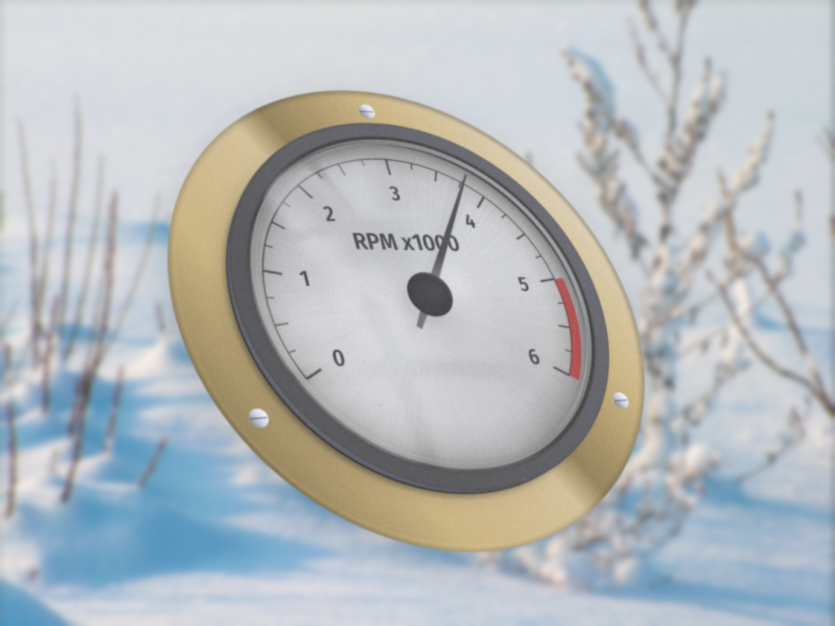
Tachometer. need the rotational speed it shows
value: 3750 rpm
